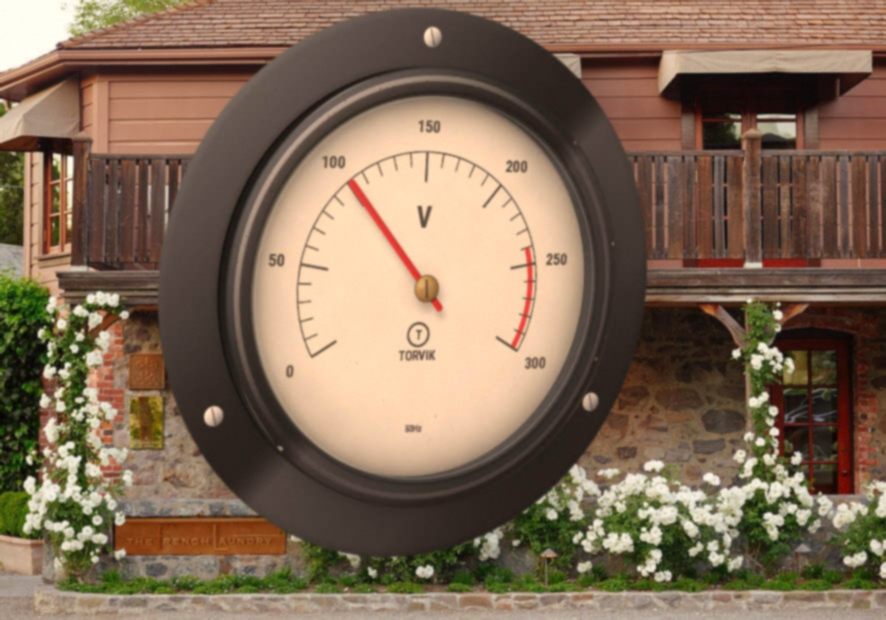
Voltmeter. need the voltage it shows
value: 100 V
